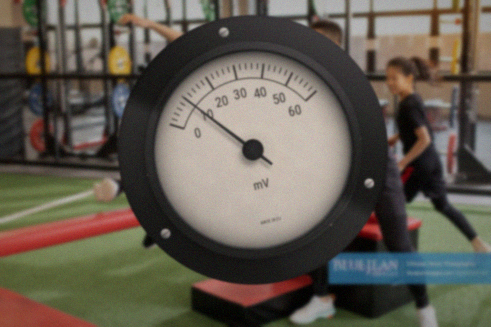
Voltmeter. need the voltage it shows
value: 10 mV
